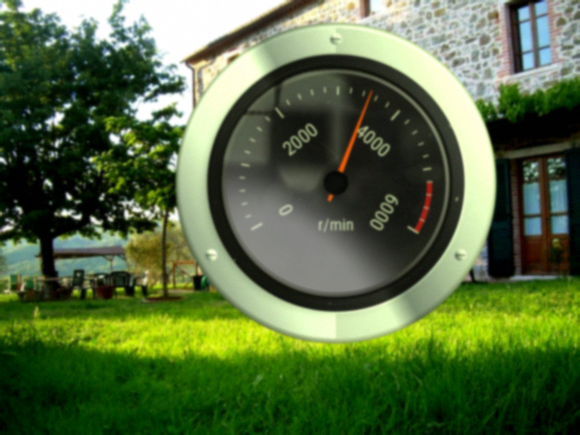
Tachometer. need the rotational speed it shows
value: 3500 rpm
